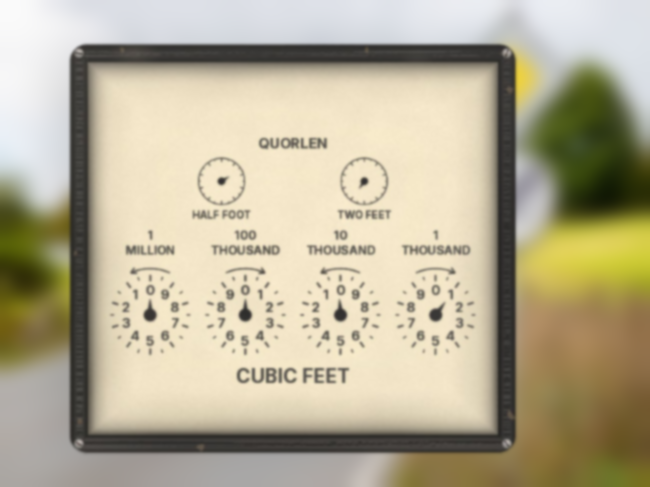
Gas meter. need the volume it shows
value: 100 ft³
